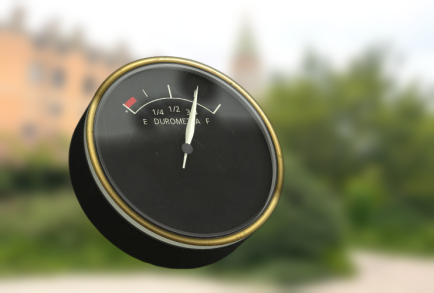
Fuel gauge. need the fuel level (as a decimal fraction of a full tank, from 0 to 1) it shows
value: 0.75
